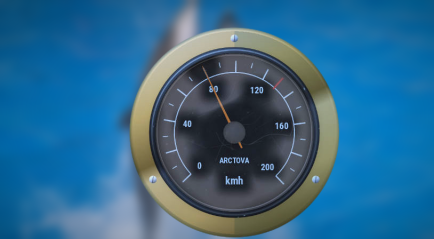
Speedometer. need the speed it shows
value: 80 km/h
